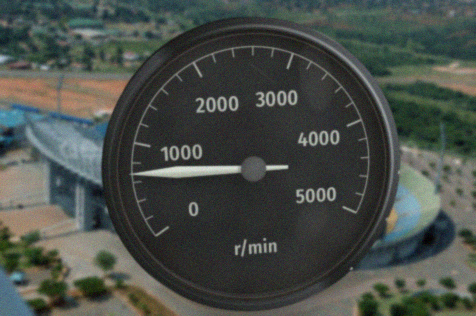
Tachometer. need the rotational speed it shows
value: 700 rpm
